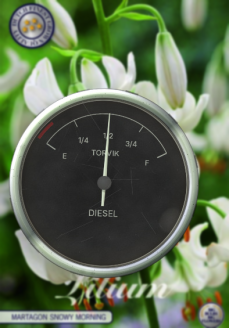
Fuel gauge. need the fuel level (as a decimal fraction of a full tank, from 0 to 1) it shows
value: 0.5
